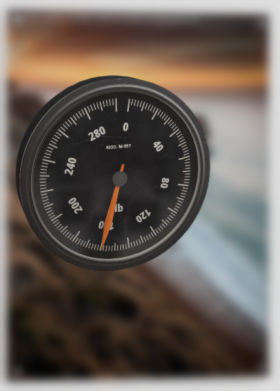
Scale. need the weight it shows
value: 160 lb
